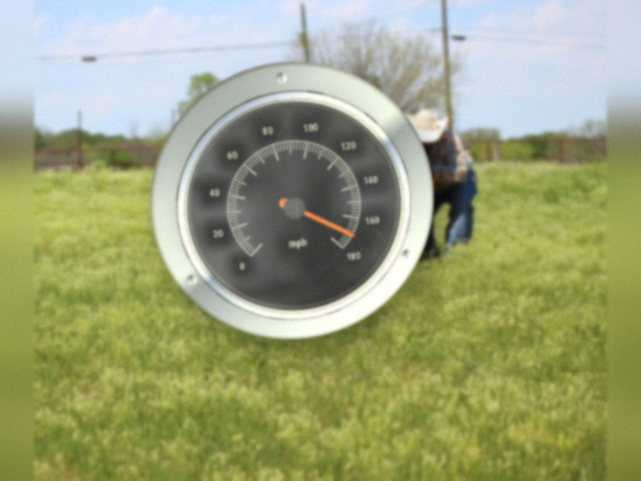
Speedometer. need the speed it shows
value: 170 mph
